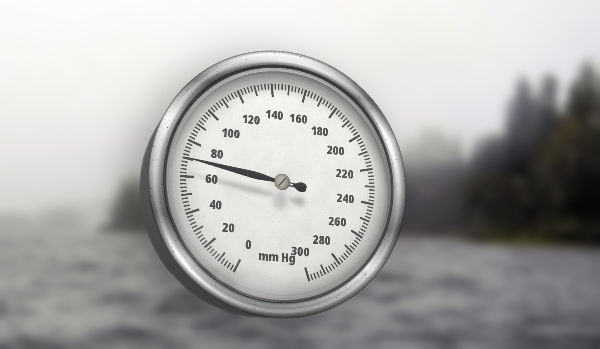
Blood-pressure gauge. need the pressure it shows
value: 70 mmHg
